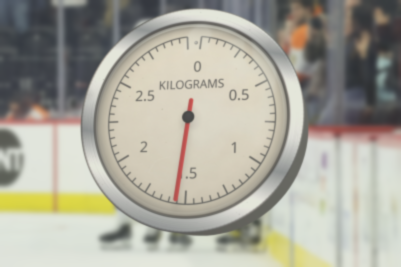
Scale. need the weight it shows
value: 1.55 kg
